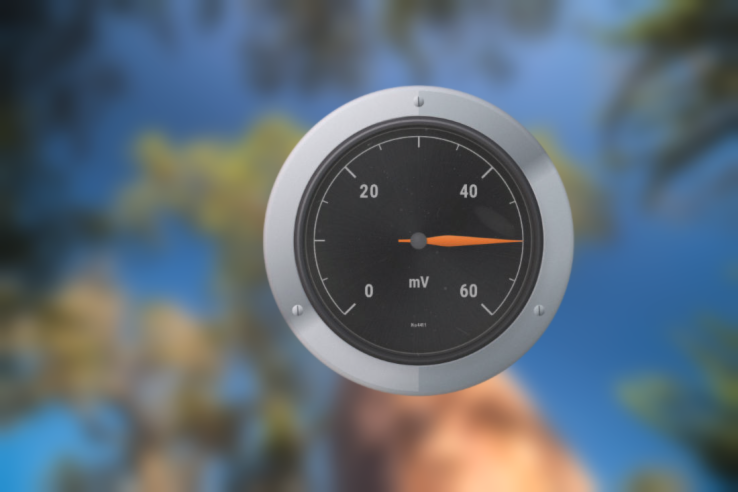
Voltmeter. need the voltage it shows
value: 50 mV
